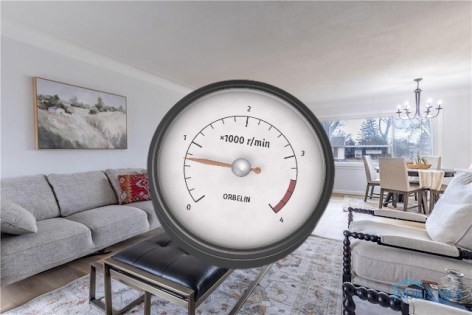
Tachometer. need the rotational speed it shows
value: 700 rpm
